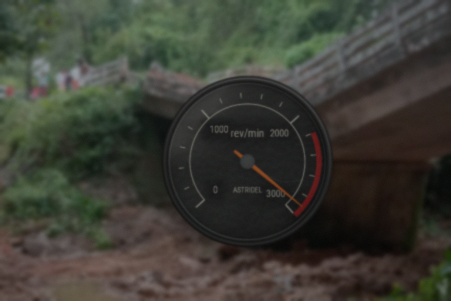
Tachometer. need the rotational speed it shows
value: 2900 rpm
